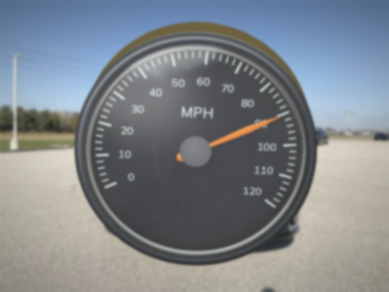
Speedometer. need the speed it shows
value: 90 mph
